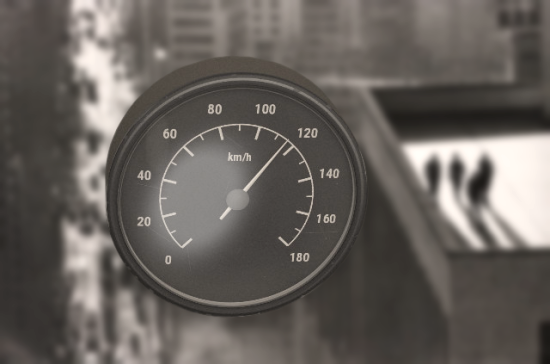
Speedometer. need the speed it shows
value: 115 km/h
